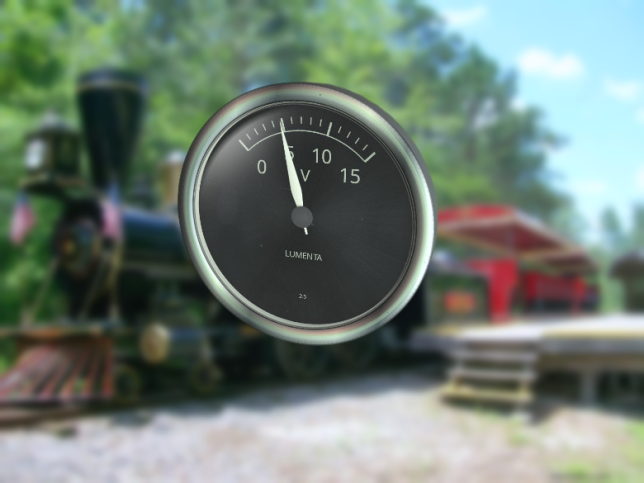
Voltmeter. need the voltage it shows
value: 5 V
